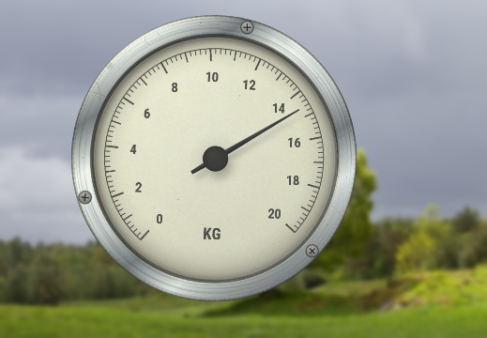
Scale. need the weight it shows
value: 14.6 kg
